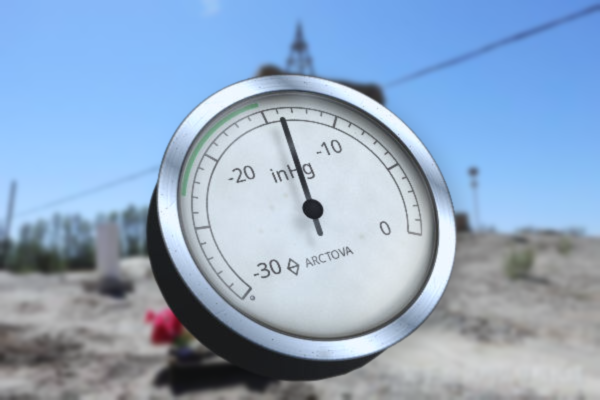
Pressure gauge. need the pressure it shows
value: -14 inHg
